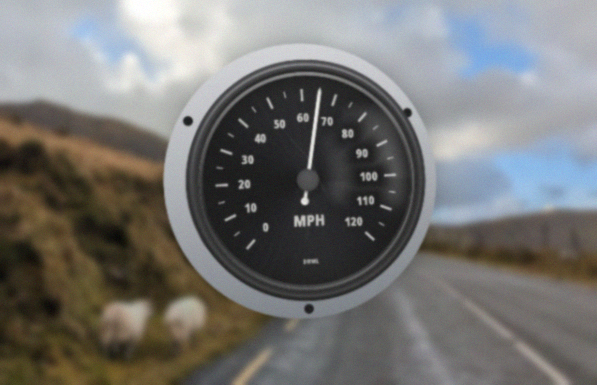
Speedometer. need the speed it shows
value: 65 mph
